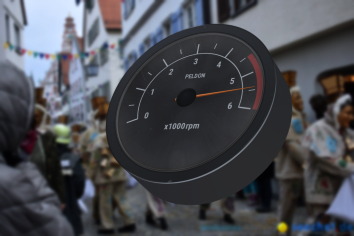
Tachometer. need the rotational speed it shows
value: 5500 rpm
